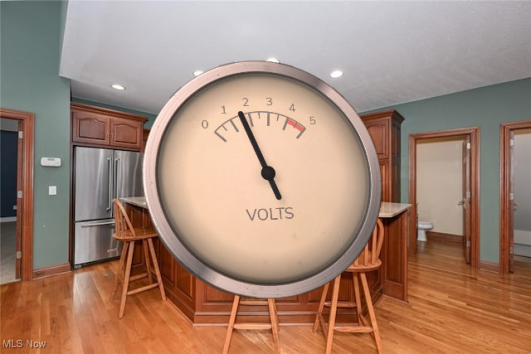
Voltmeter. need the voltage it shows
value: 1.5 V
